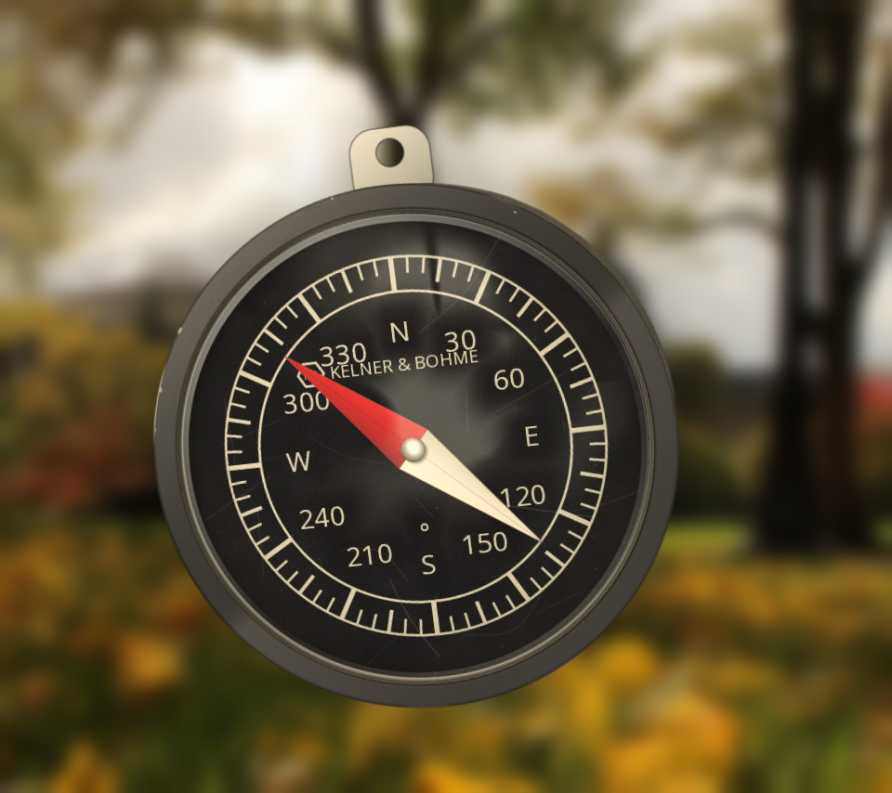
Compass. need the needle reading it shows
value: 312.5 °
